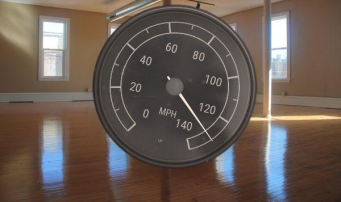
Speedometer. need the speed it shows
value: 130 mph
